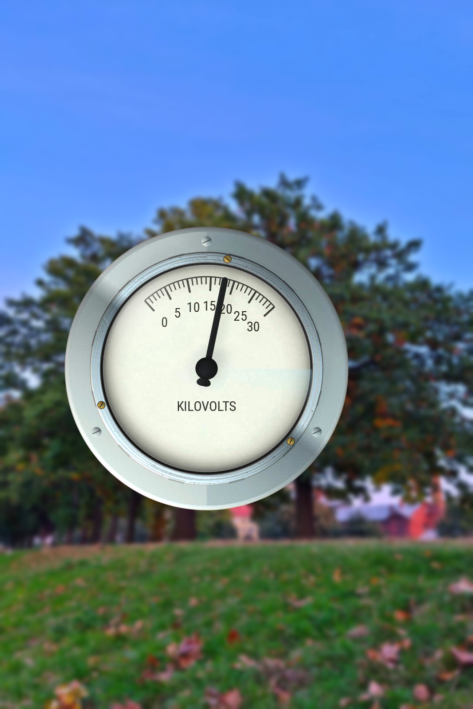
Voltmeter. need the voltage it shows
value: 18 kV
